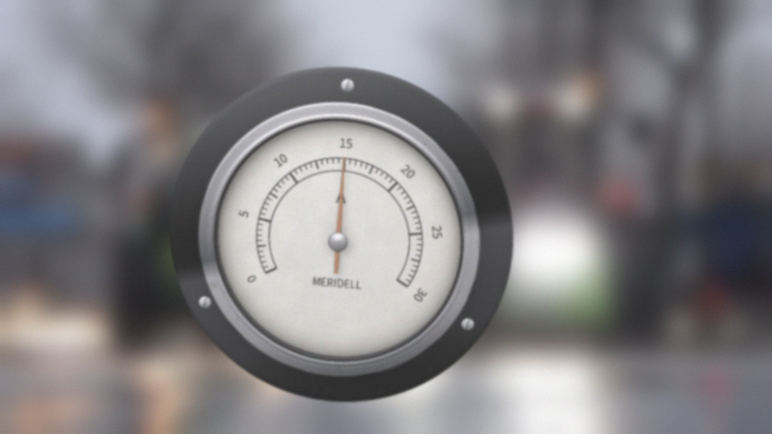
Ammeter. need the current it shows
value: 15 A
